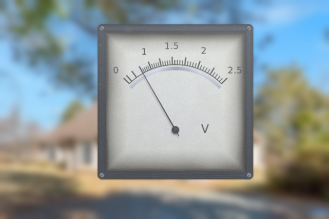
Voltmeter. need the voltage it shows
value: 0.75 V
